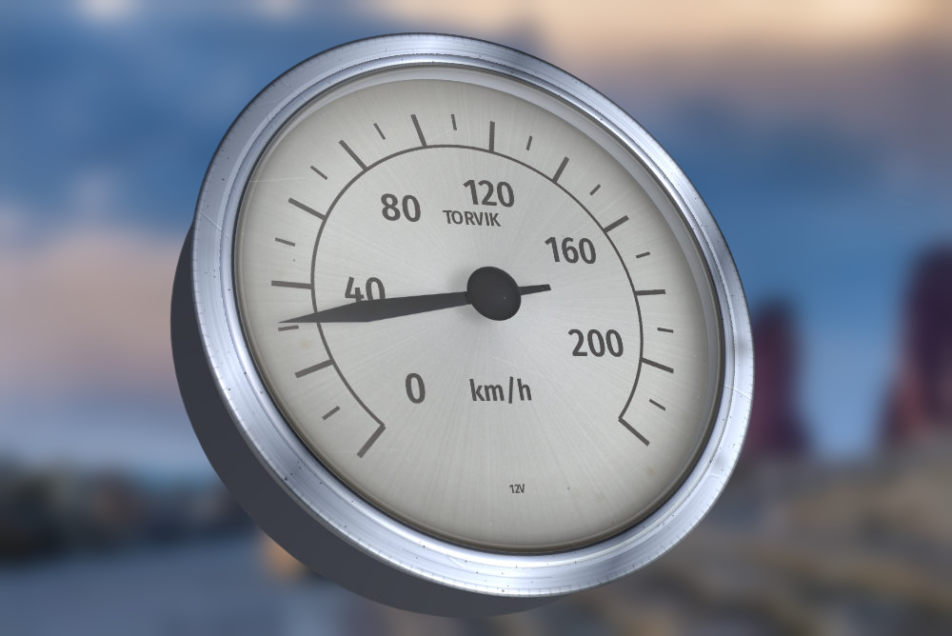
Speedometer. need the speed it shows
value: 30 km/h
